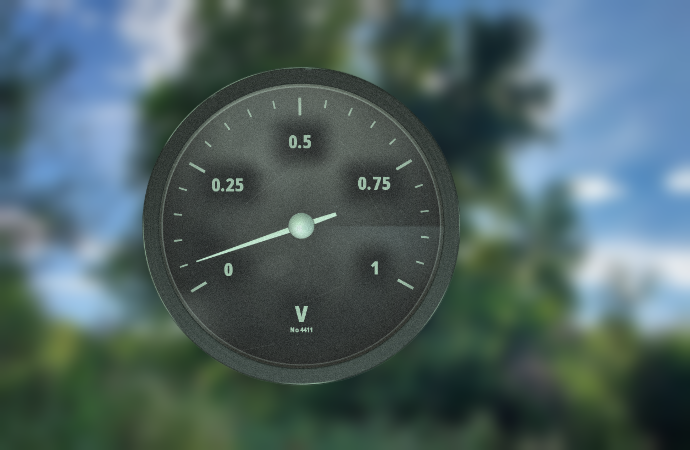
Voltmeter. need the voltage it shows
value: 0.05 V
